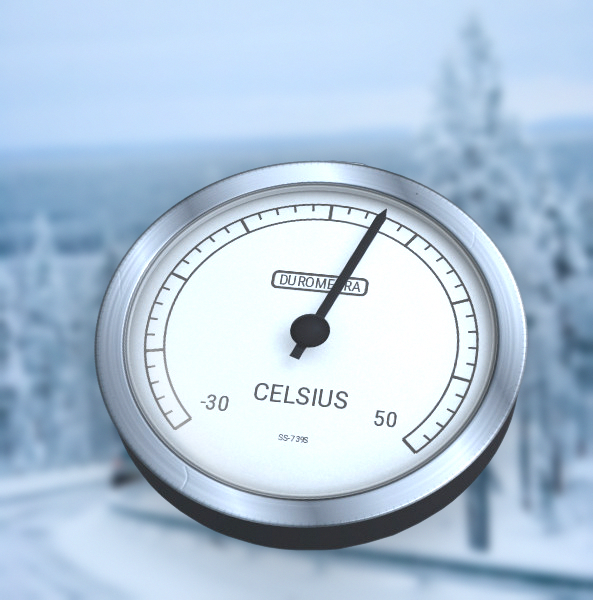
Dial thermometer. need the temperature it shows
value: 16 °C
